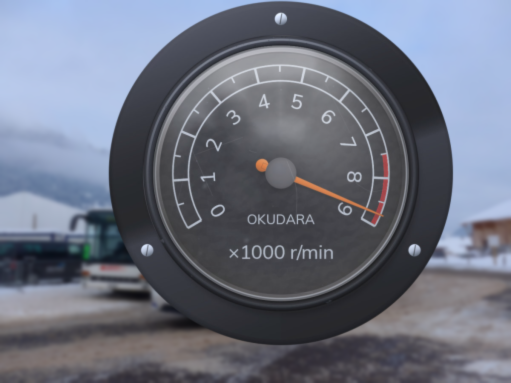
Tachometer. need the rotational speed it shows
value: 8750 rpm
